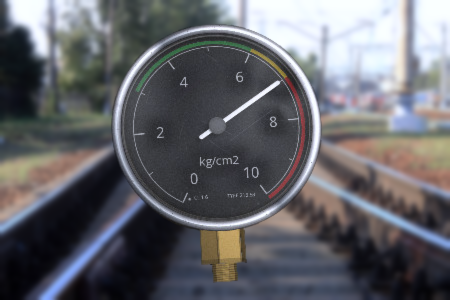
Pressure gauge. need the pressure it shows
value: 7 kg/cm²
